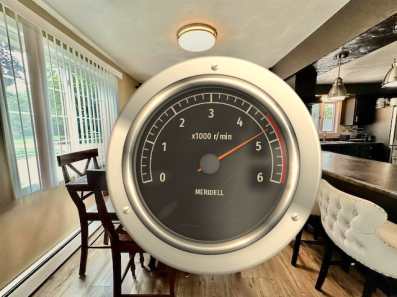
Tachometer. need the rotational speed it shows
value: 4700 rpm
